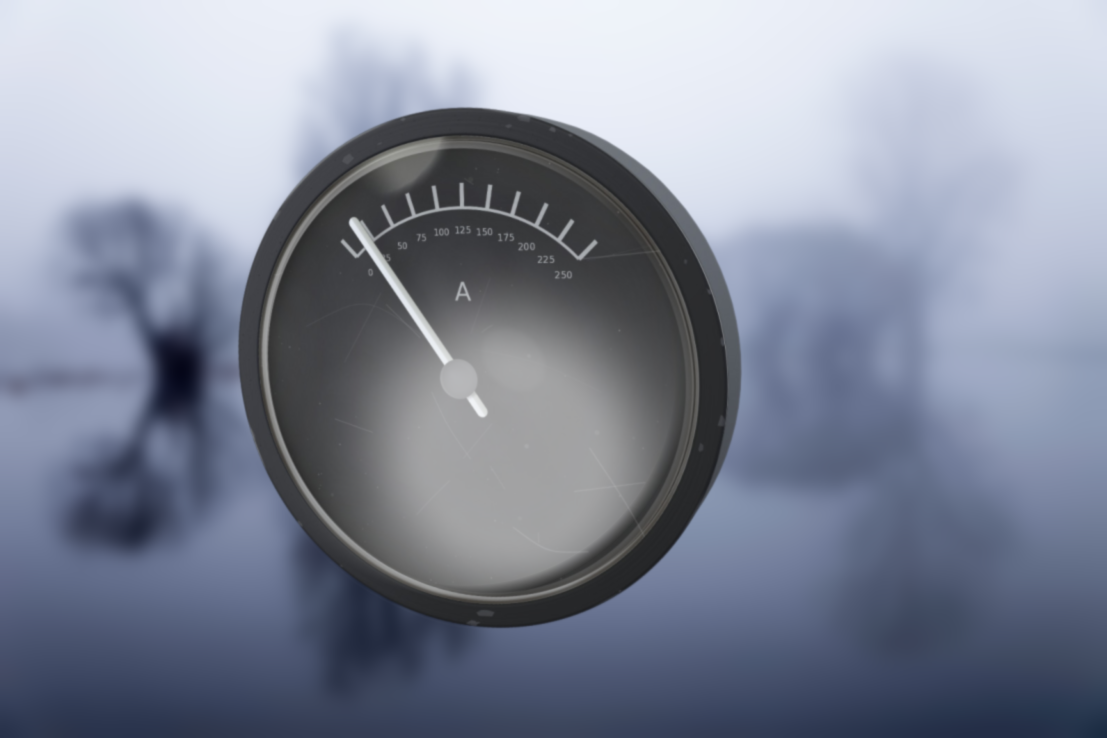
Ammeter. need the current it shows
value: 25 A
